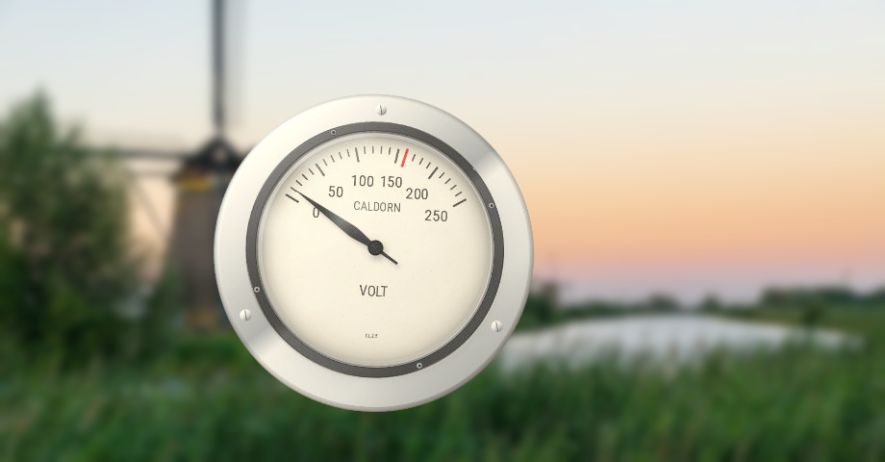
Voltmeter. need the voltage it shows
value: 10 V
